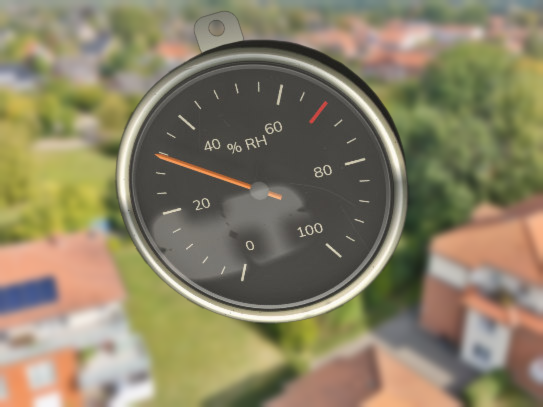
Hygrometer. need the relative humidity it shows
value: 32 %
